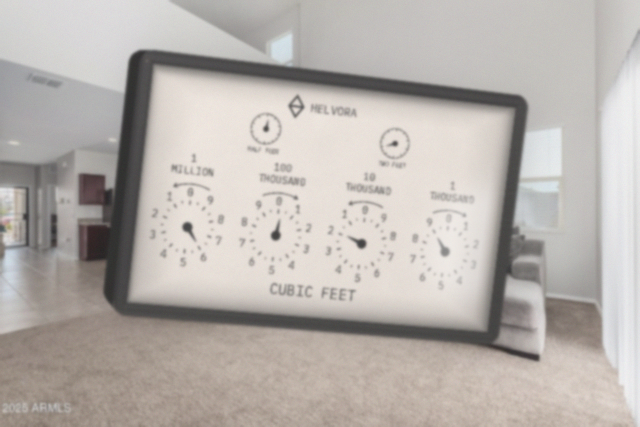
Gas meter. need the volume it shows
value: 601900 ft³
